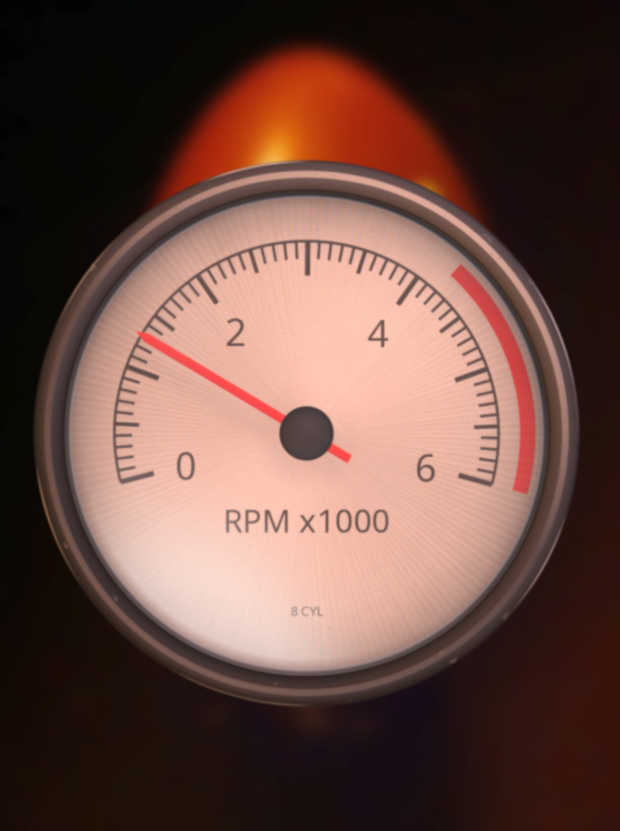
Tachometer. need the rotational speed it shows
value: 1300 rpm
